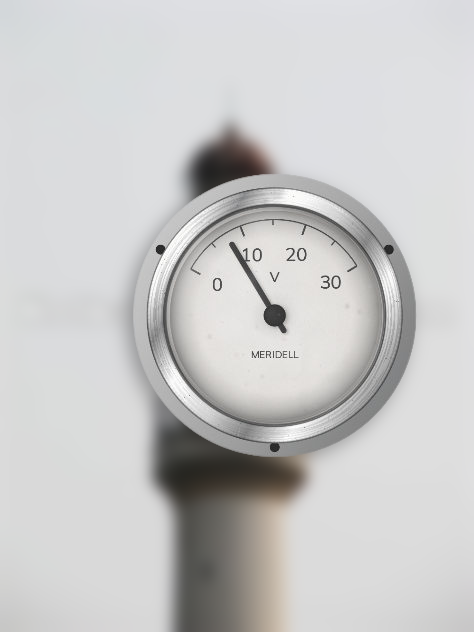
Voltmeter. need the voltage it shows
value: 7.5 V
